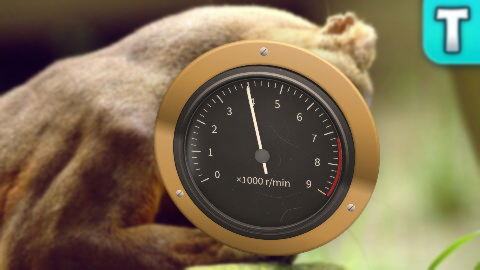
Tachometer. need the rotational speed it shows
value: 4000 rpm
